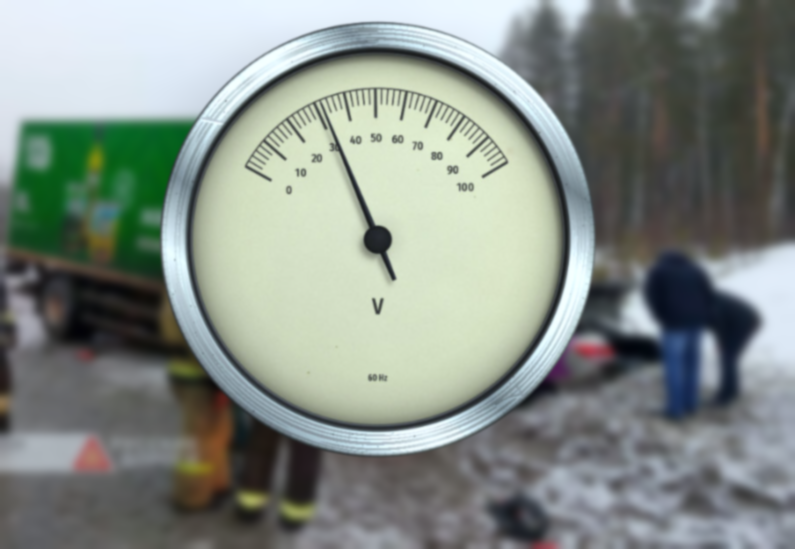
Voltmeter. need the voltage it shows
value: 32 V
